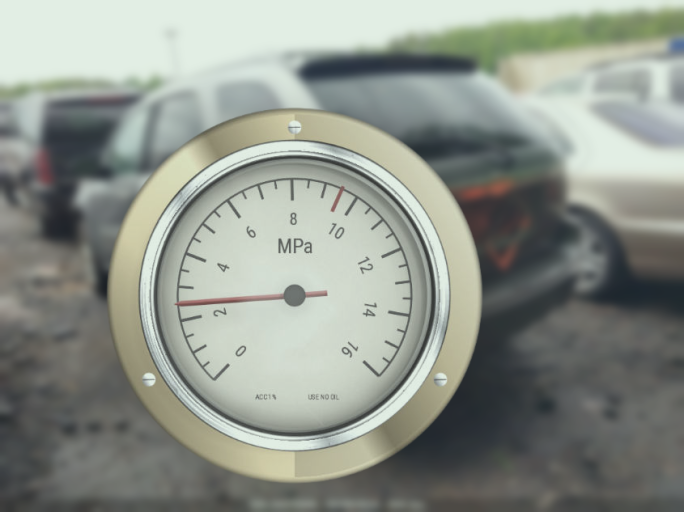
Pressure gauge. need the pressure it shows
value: 2.5 MPa
